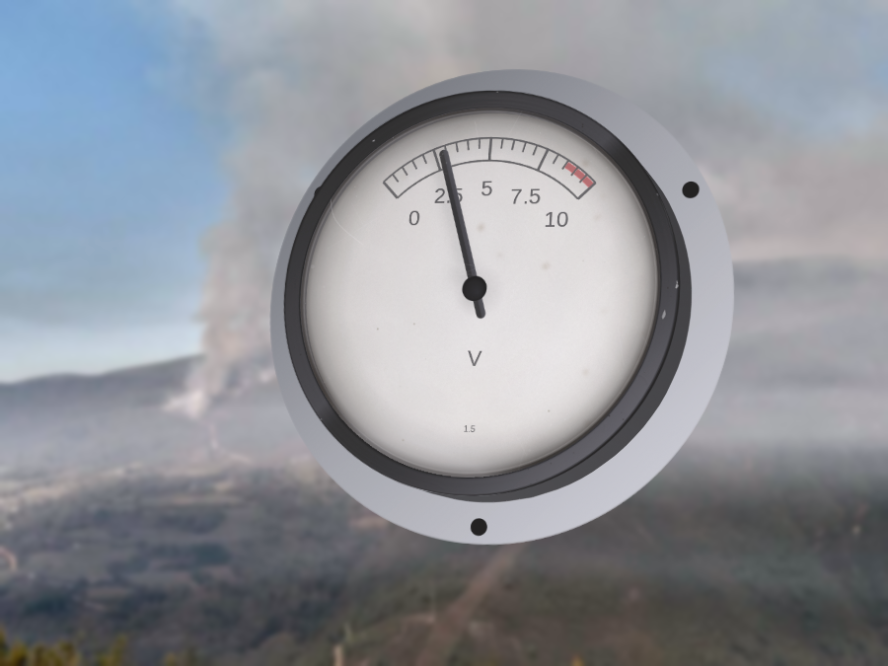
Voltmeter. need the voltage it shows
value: 3 V
